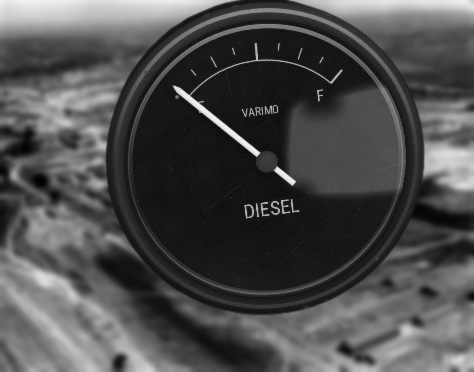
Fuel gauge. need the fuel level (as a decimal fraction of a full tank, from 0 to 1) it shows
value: 0
